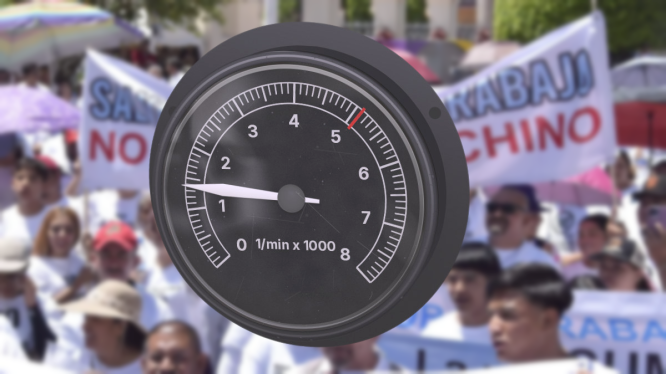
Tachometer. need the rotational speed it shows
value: 1400 rpm
